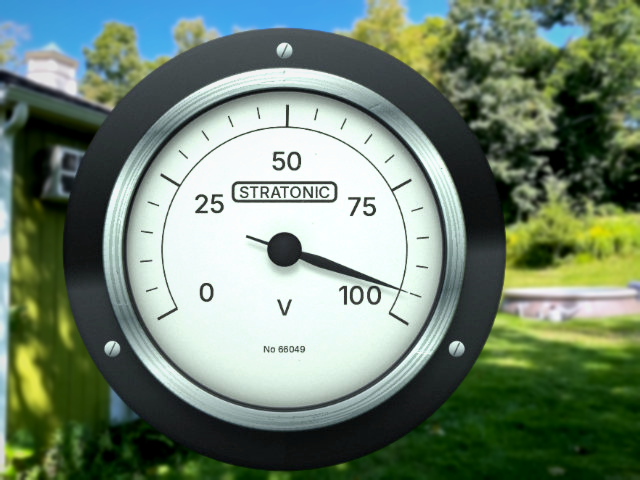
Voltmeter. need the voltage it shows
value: 95 V
